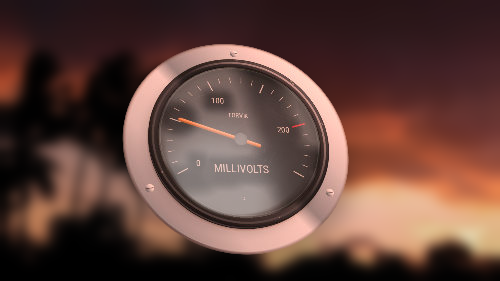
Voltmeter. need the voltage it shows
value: 50 mV
